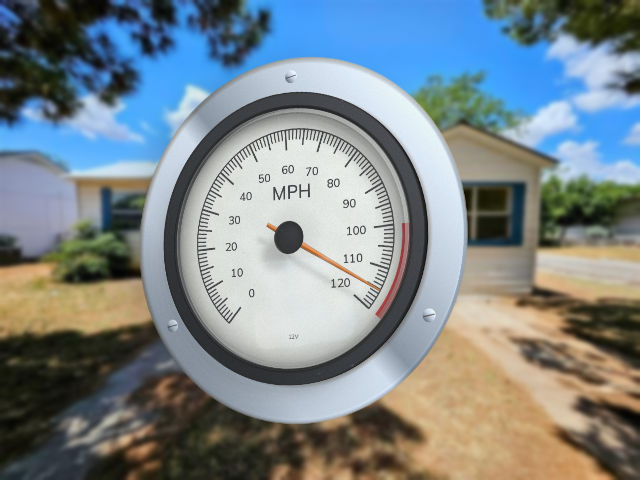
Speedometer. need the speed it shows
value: 115 mph
